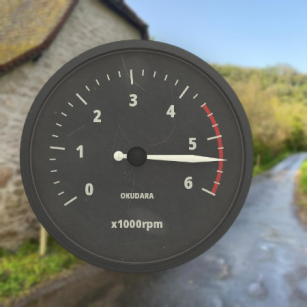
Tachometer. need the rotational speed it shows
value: 5400 rpm
